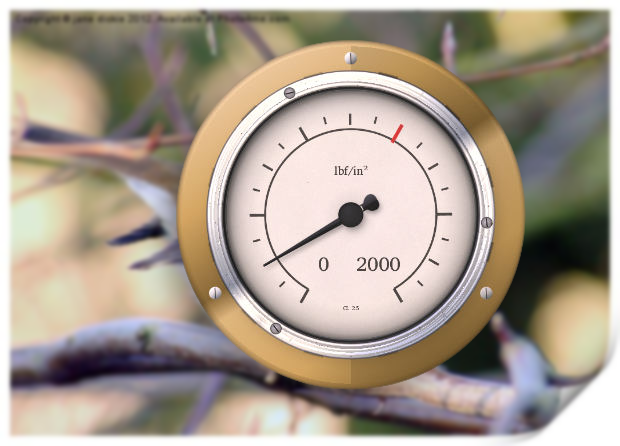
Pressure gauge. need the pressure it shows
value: 200 psi
